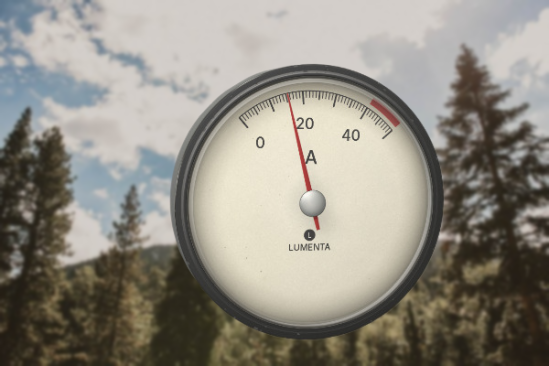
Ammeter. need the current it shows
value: 15 A
